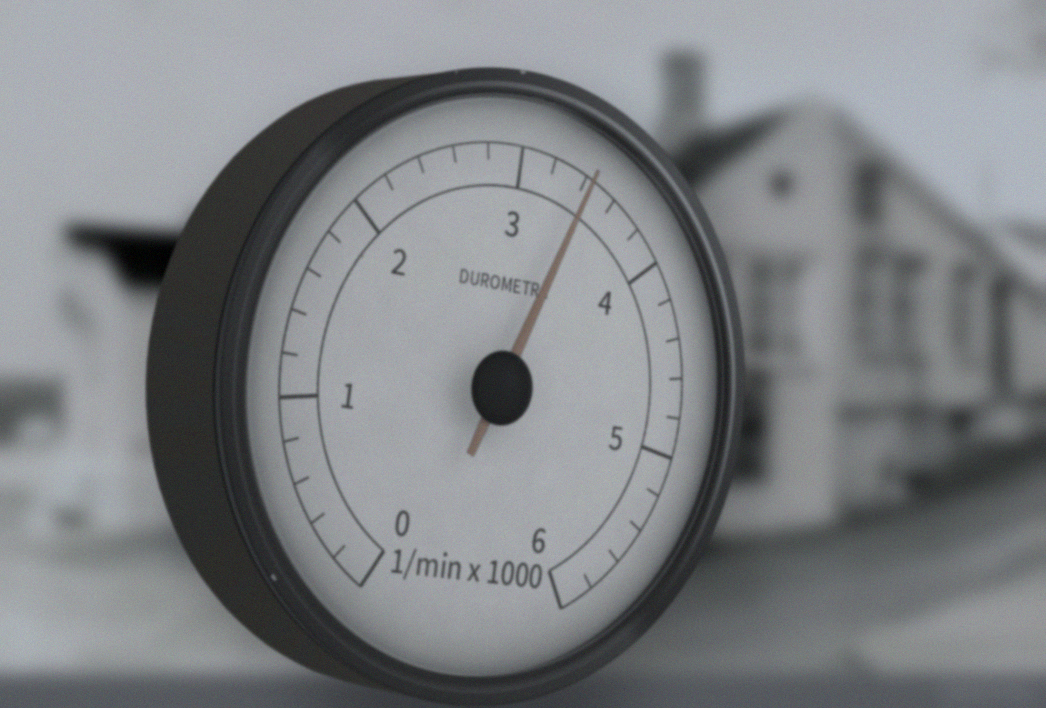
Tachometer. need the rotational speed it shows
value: 3400 rpm
